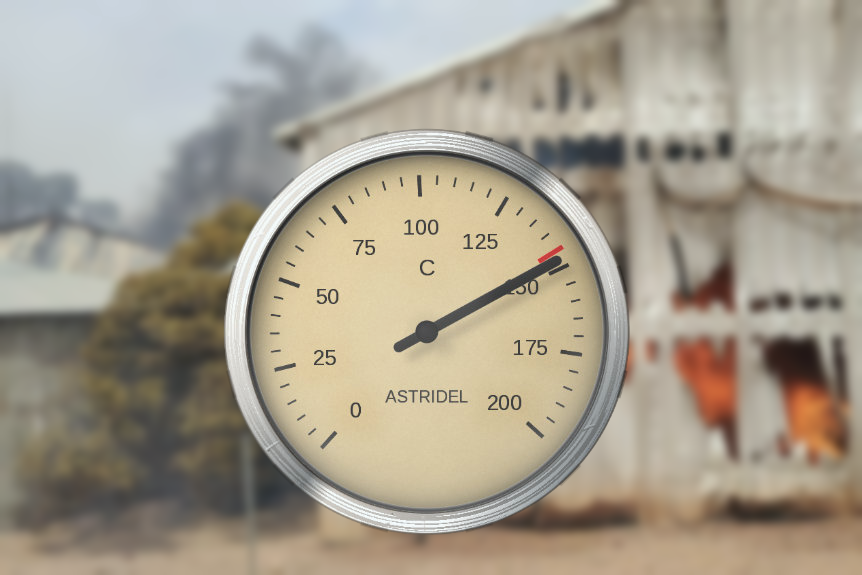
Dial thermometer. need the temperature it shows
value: 147.5 °C
